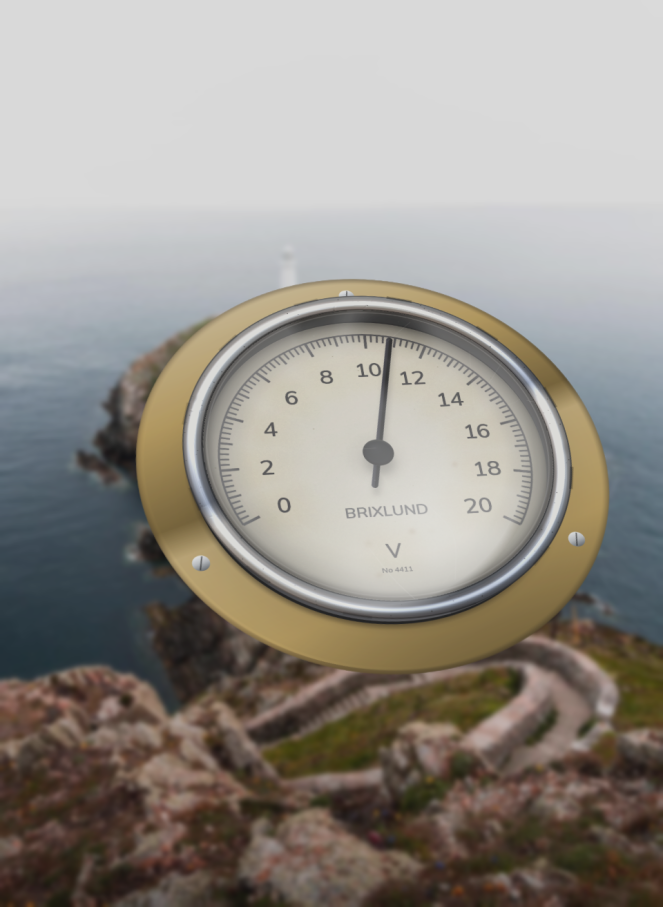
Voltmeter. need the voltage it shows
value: 10.8 V
